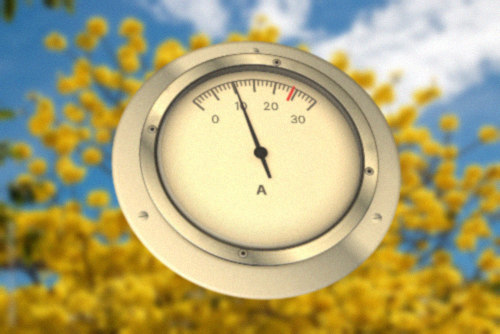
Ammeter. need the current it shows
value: 10 A
